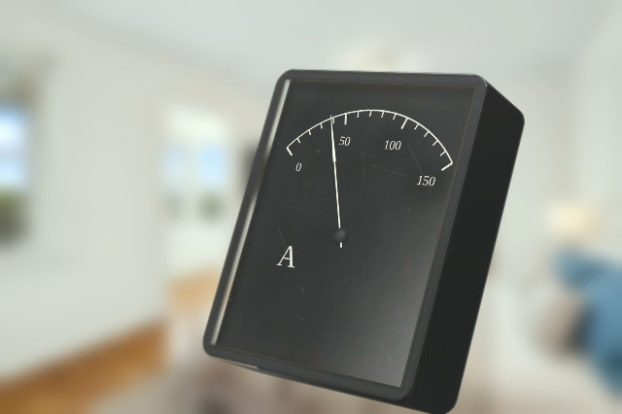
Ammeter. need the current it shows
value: 40 A
